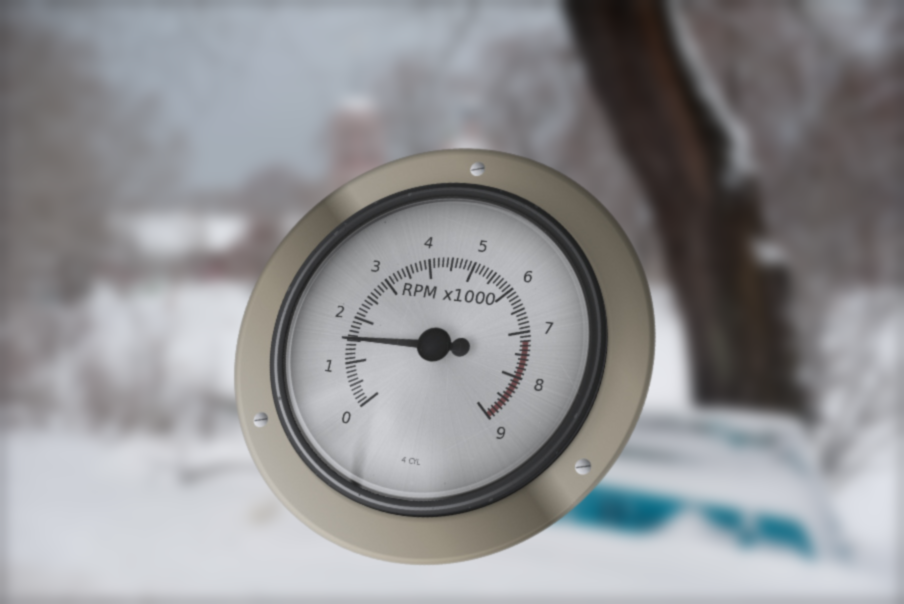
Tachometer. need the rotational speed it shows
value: 1500 rpm
